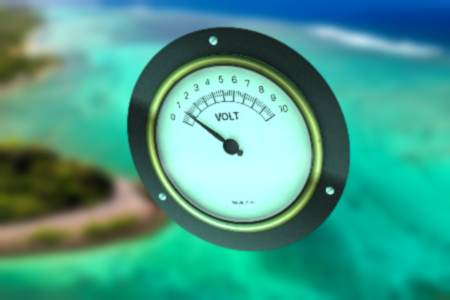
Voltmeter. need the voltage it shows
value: 1 V
